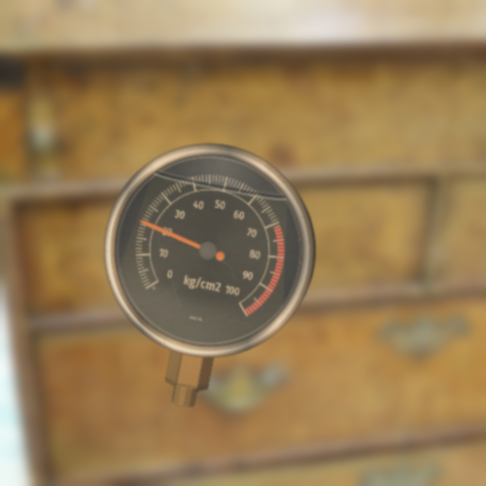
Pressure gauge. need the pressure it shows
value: 20 kg/cm²
